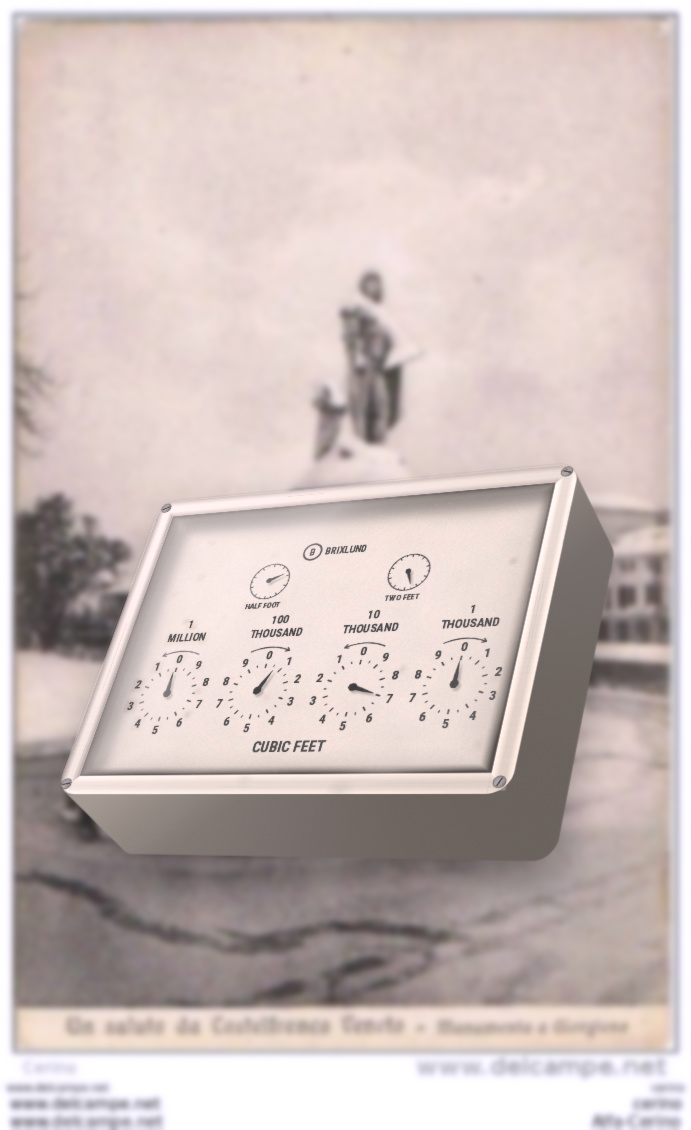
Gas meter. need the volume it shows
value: 7000 ft³
